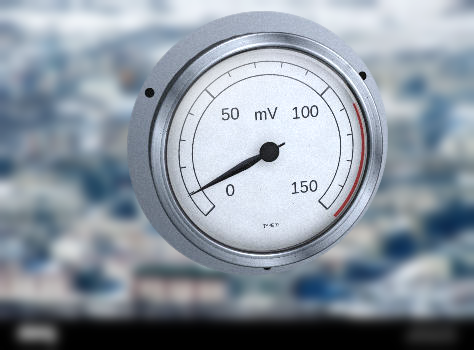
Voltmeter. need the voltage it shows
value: 10 mV
